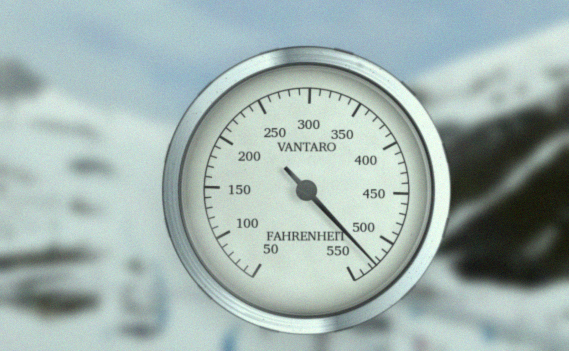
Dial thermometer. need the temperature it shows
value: 525 °F
